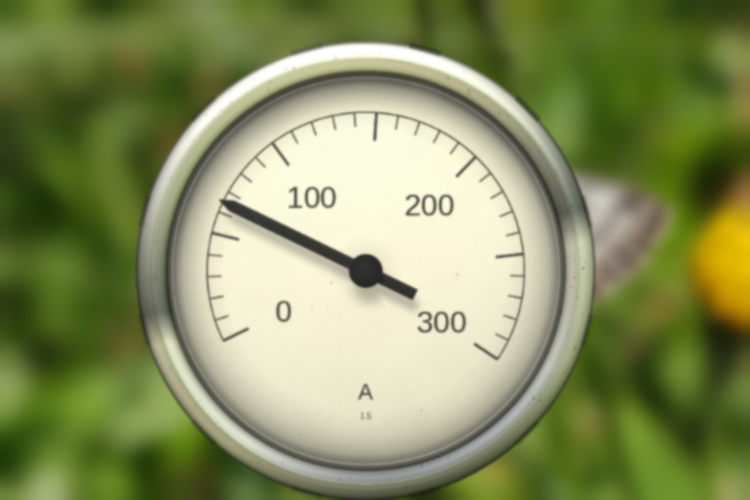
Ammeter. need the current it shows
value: 65 A
